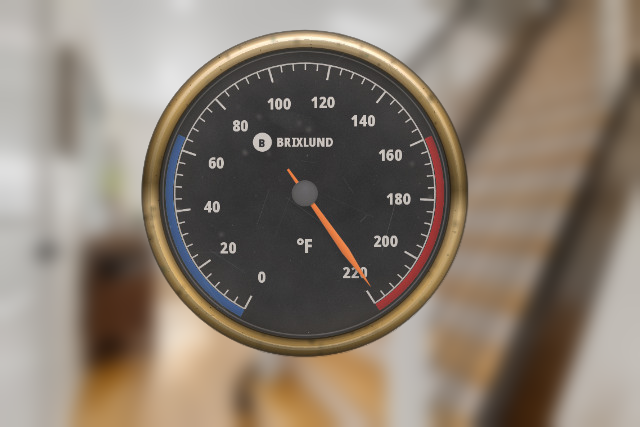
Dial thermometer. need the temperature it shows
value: 218 °F
